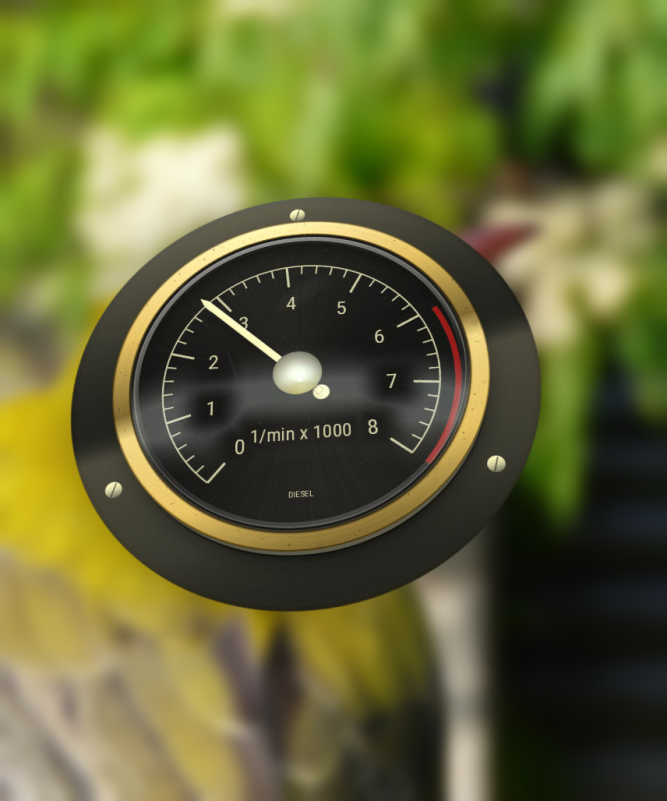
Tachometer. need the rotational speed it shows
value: 2800 rpm
